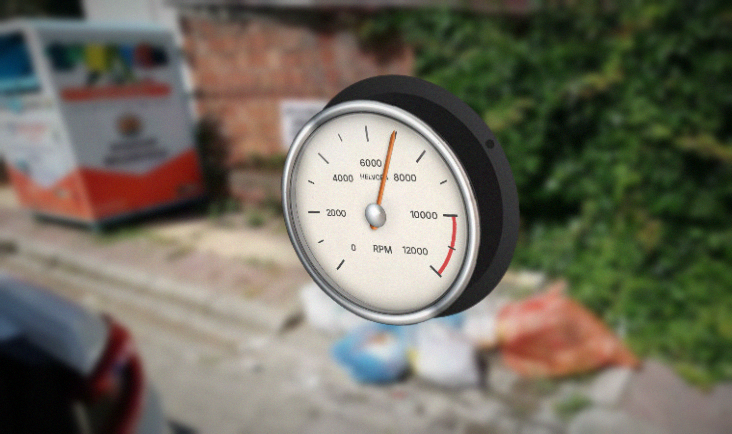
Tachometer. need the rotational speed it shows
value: 7000 rpm
